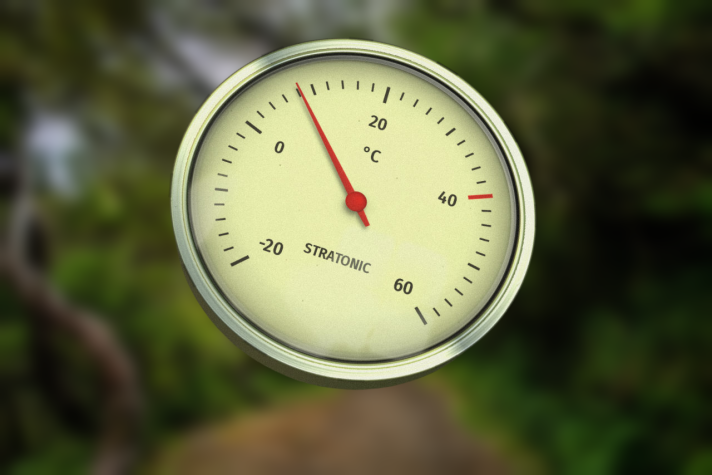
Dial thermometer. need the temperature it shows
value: 8 °C
